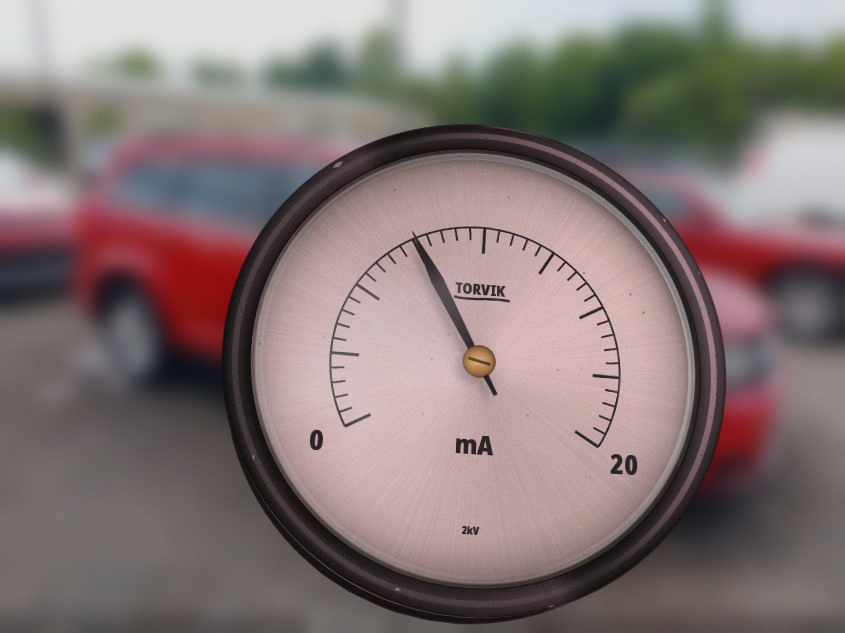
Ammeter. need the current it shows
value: 7.5 mA
